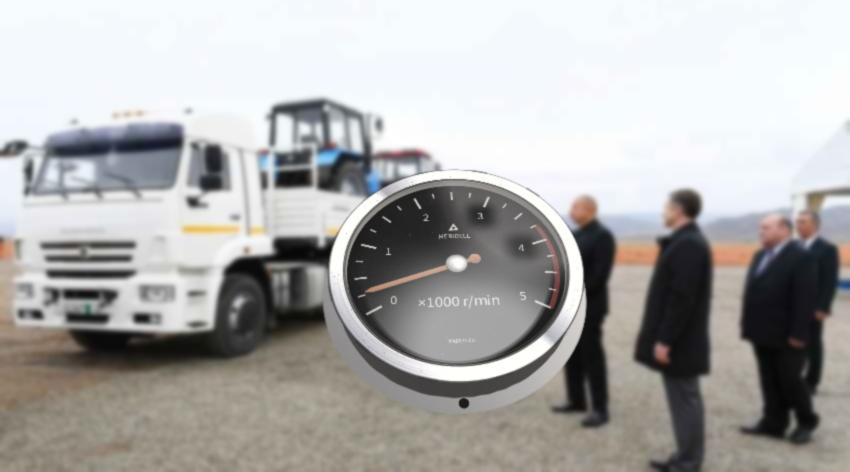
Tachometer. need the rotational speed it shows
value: 250 rpm
